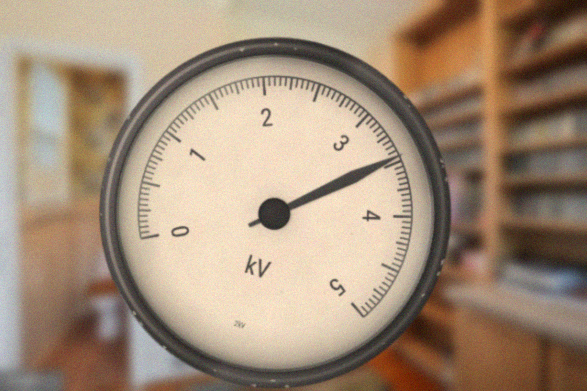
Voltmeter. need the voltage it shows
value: 3.45 kV
